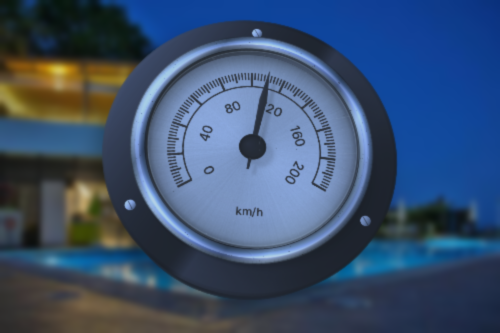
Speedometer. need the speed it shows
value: 110 km/h
